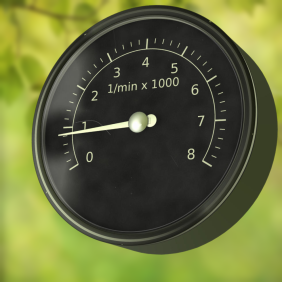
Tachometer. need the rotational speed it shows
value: 800 rpm
